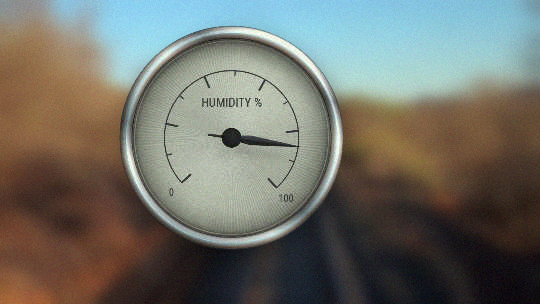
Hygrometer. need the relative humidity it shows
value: 85 %
